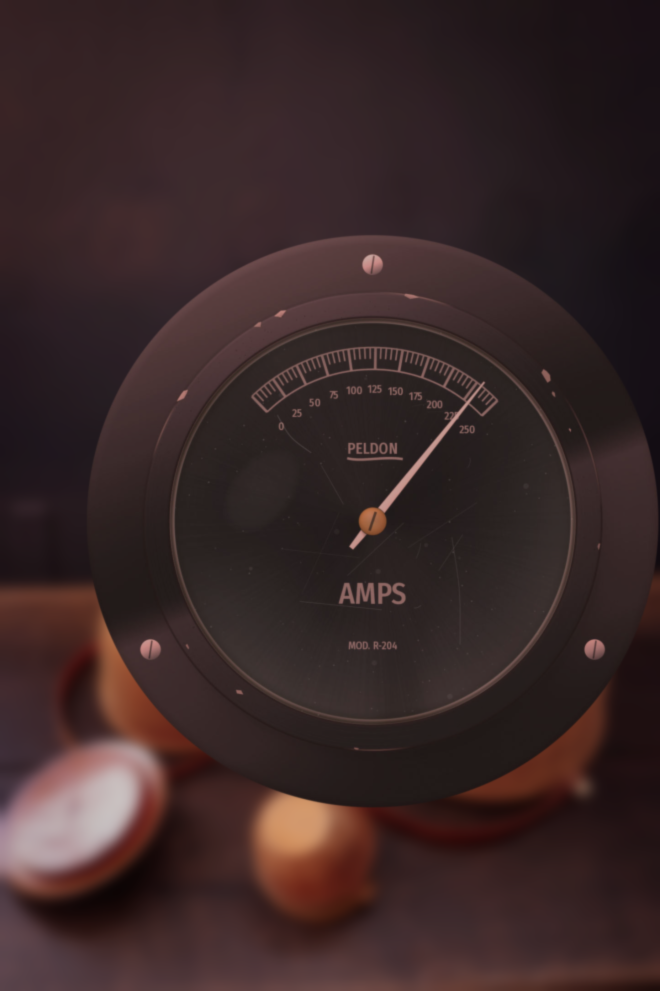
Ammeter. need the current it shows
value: 230 A
